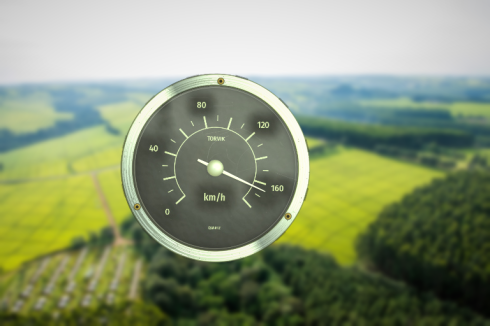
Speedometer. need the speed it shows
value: 165 km/h
